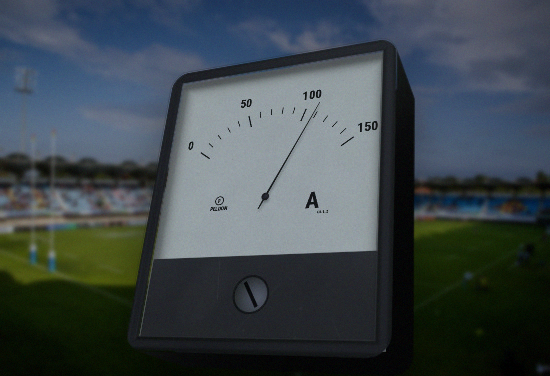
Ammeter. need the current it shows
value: 110 A
